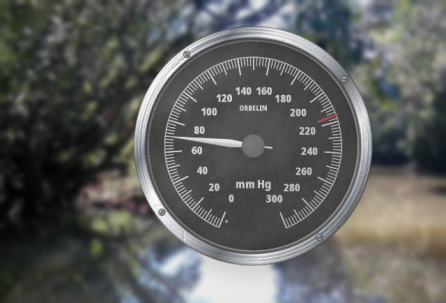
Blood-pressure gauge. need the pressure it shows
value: 70 mmHg
